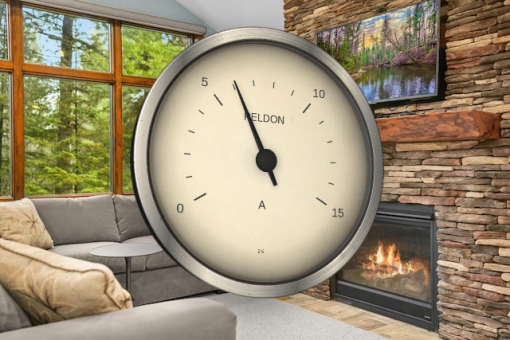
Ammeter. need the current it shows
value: 6 A
